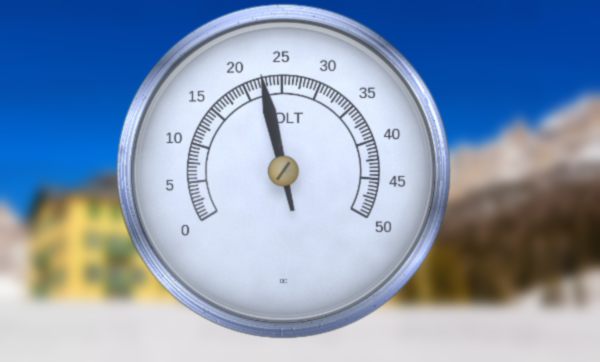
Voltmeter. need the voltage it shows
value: 22.5 V
